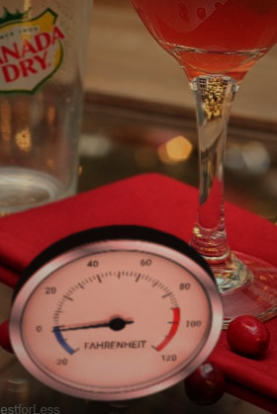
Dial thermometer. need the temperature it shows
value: 0 °F
